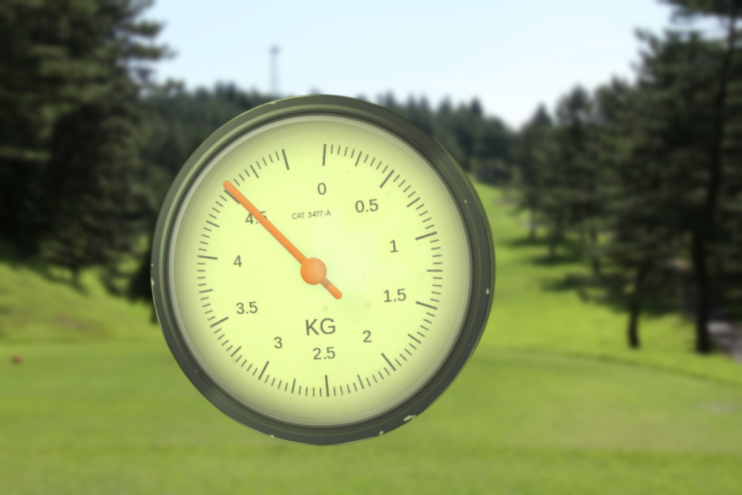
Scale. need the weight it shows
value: 4.55 kg
